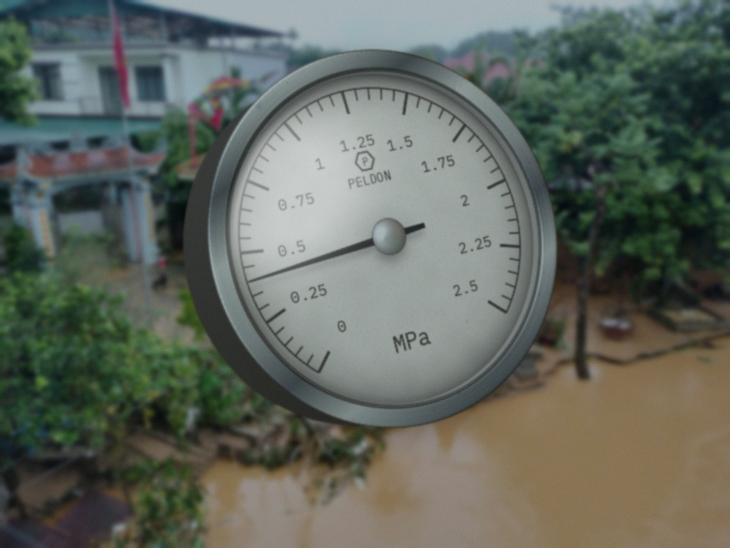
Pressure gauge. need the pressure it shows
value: 0.4 MPa
